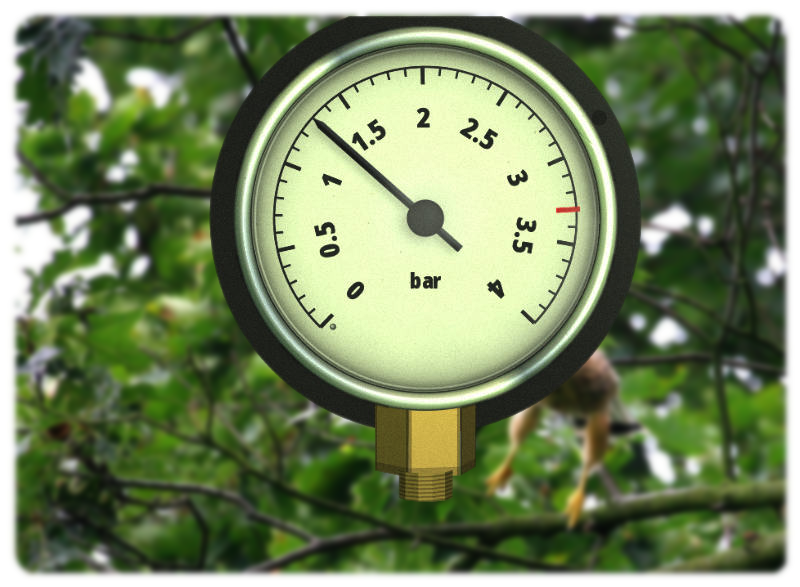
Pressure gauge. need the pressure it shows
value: 1.3 bar
